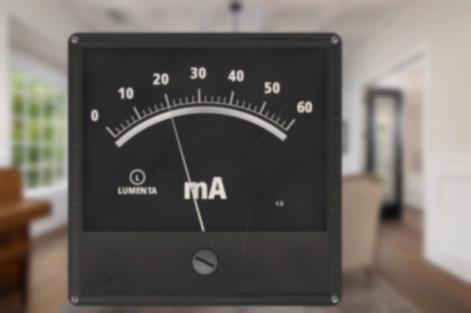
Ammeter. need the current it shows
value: 20 mA
